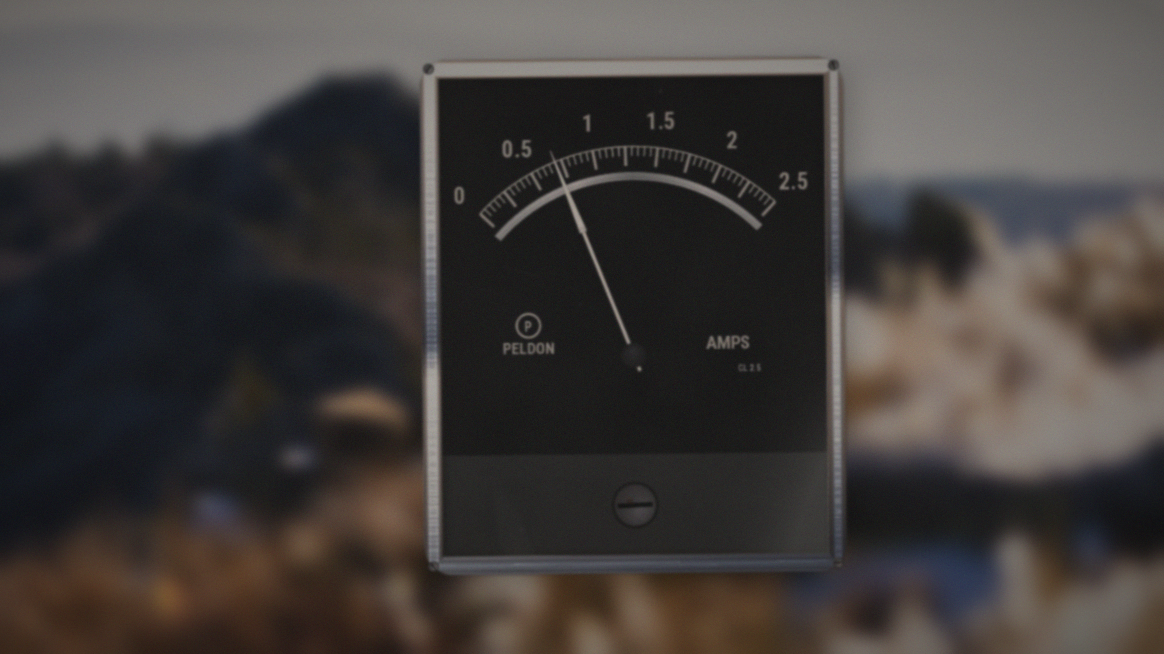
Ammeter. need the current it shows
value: 0.7 A
